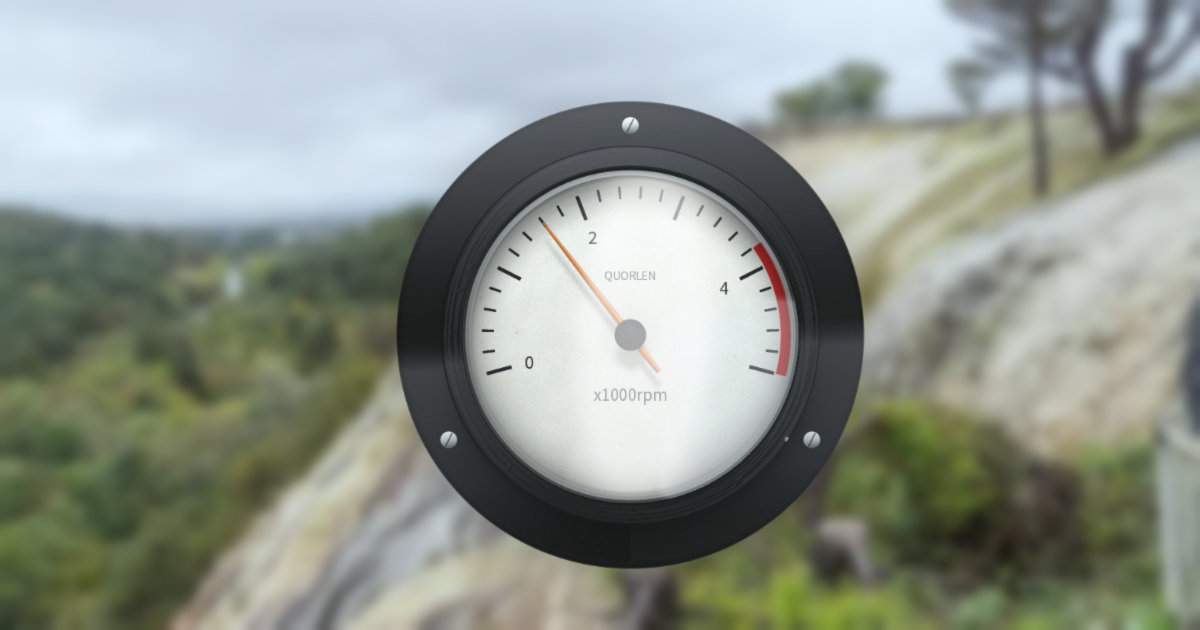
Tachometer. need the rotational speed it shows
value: 1600 rpm
